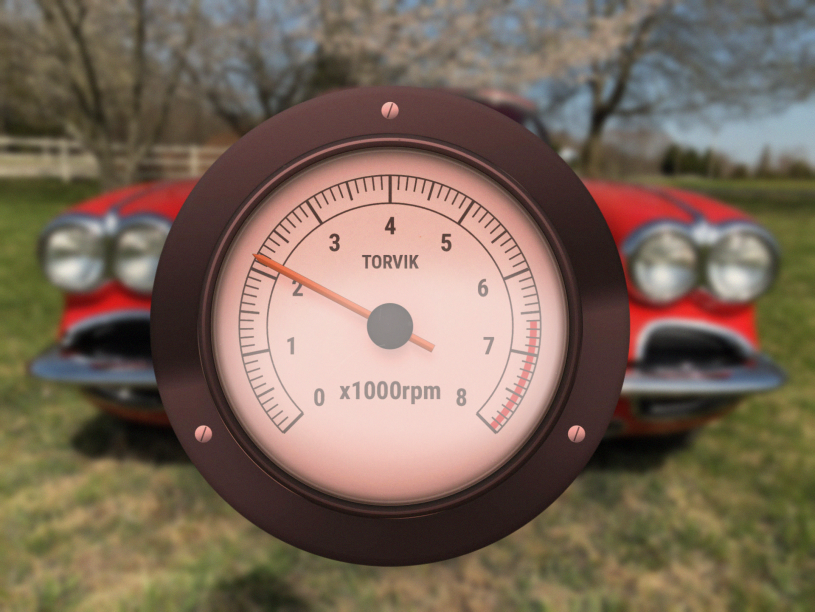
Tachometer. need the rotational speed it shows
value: 2150 rpm
